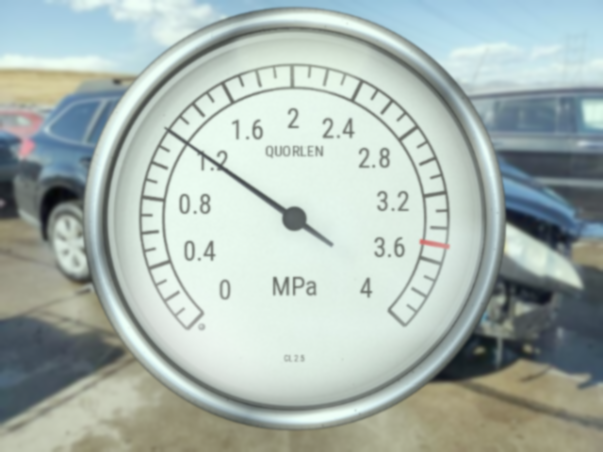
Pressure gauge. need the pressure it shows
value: 1.2 MPa
